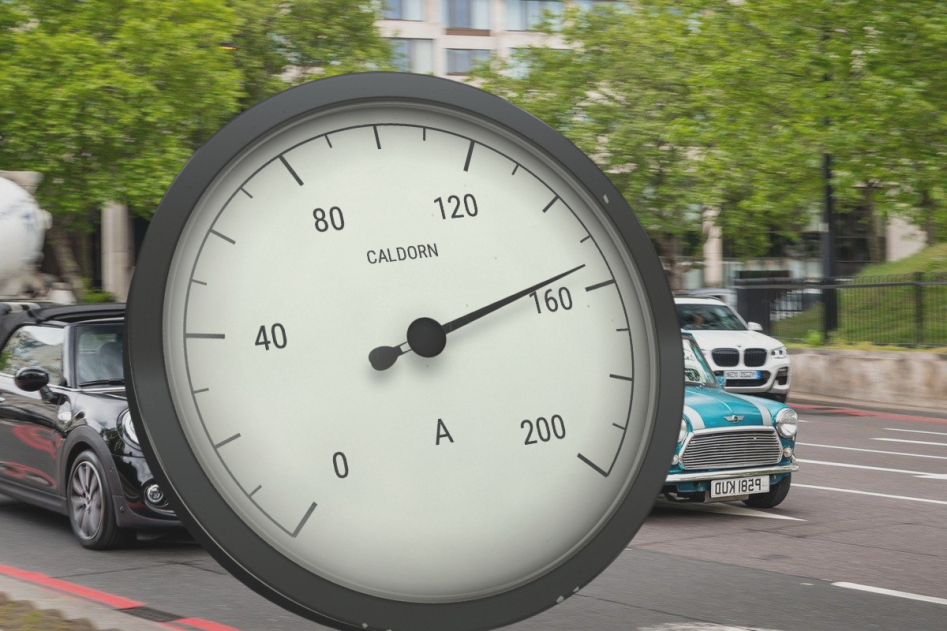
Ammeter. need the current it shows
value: 155 A
